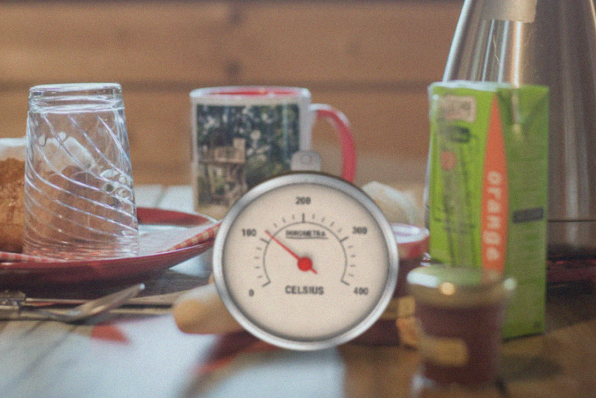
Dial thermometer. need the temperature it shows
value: 120 °C
